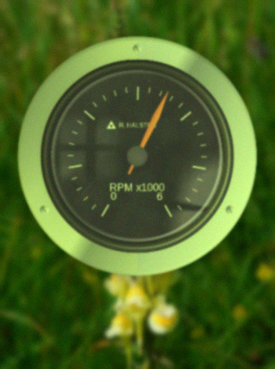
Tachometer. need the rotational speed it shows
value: 3500 rpm
